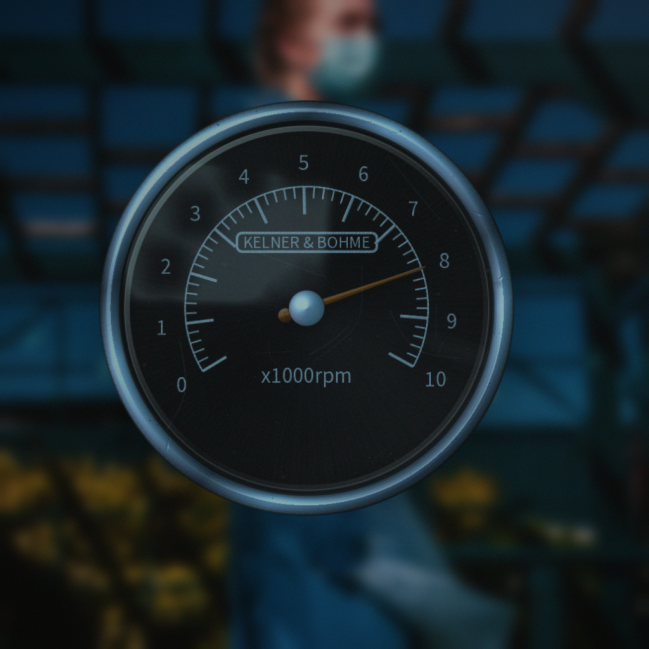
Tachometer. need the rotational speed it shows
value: 8000 rpm
